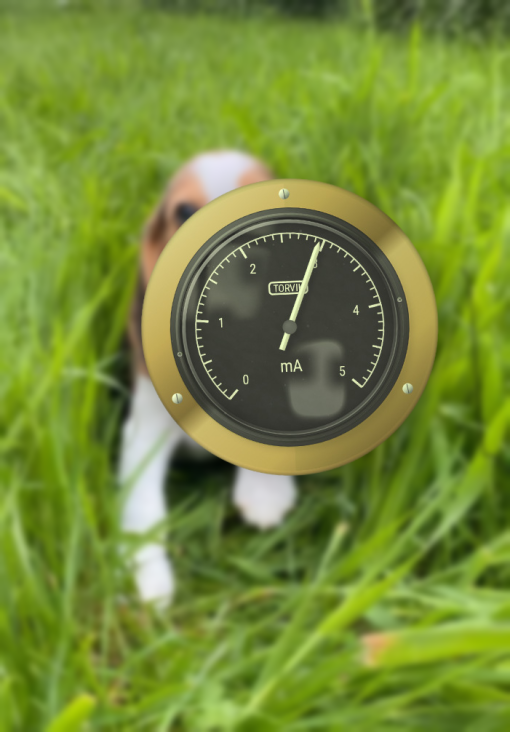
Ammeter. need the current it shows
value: 2.95 mA
